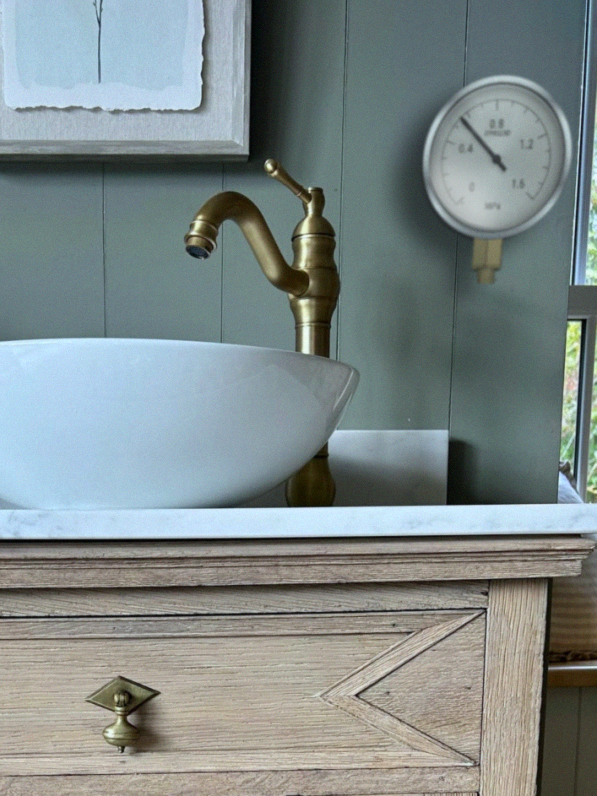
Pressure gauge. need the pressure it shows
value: 0.55 MPa
